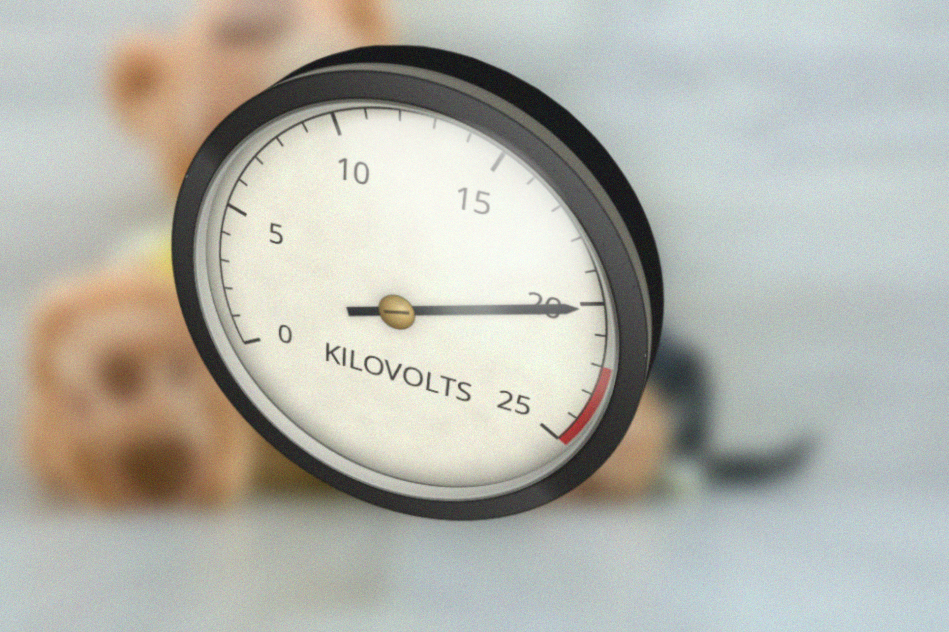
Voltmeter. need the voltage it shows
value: 20 kV
